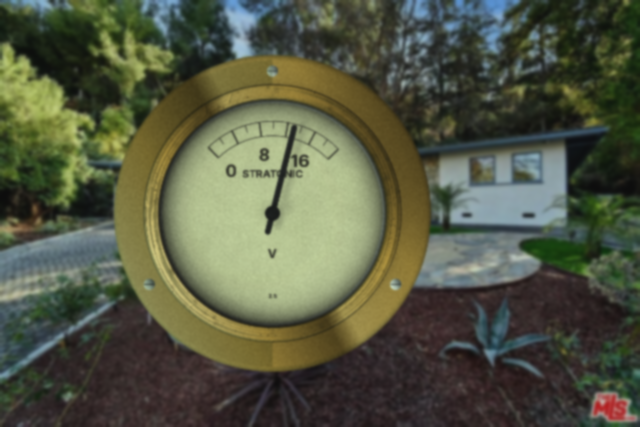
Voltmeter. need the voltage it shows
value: 13 V
